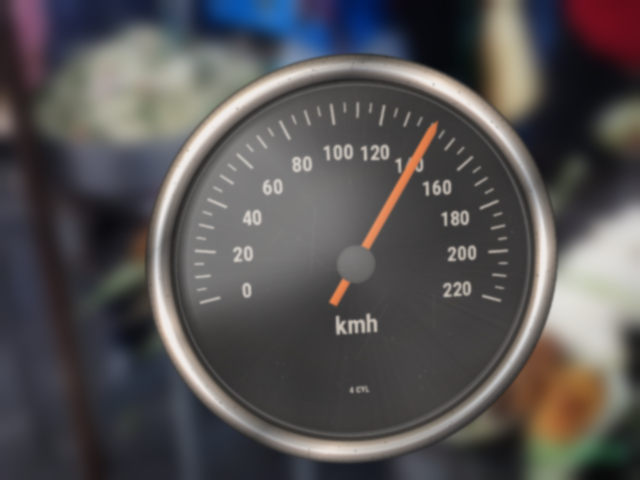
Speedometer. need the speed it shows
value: 140 km/h
